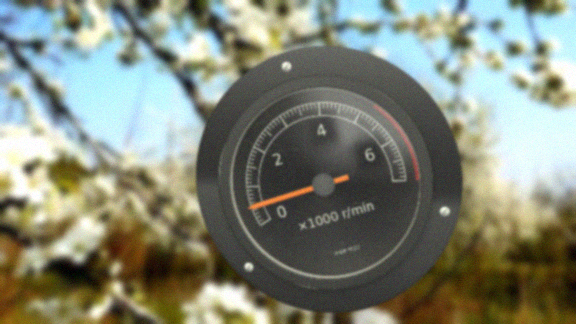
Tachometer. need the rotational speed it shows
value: 500 rpm
